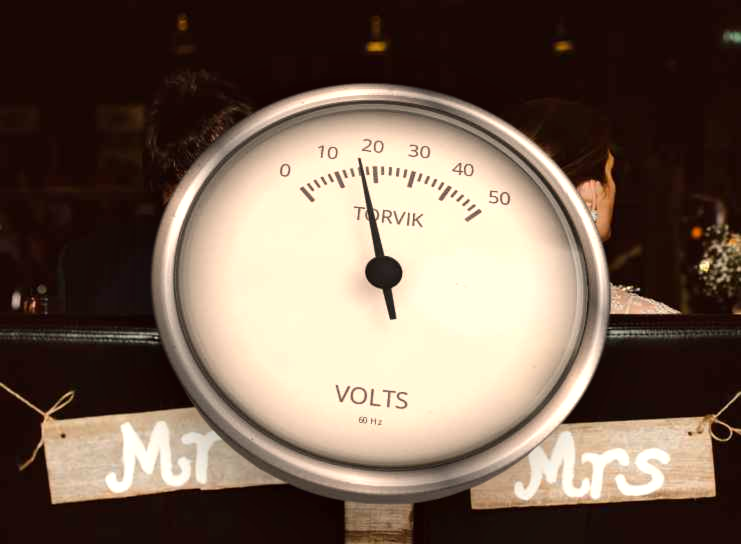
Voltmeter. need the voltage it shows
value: 16 V
